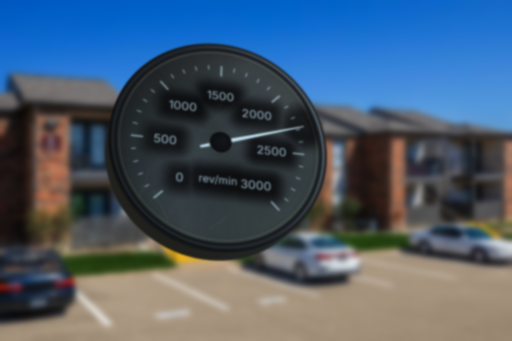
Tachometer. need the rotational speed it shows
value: 2300 rpm
